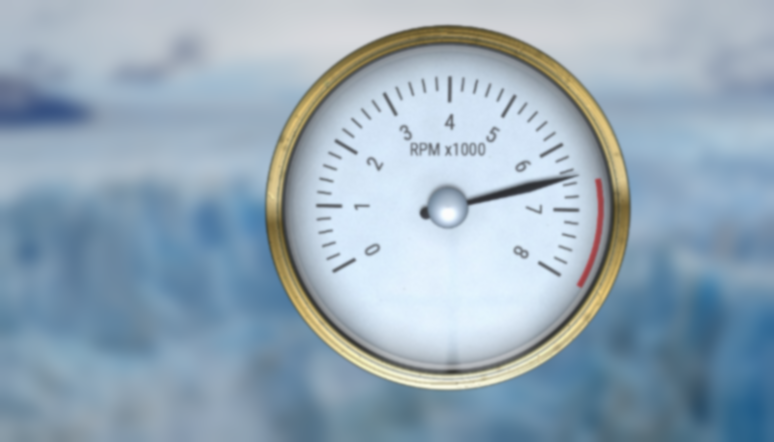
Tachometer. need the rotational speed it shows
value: 6500 rpm
